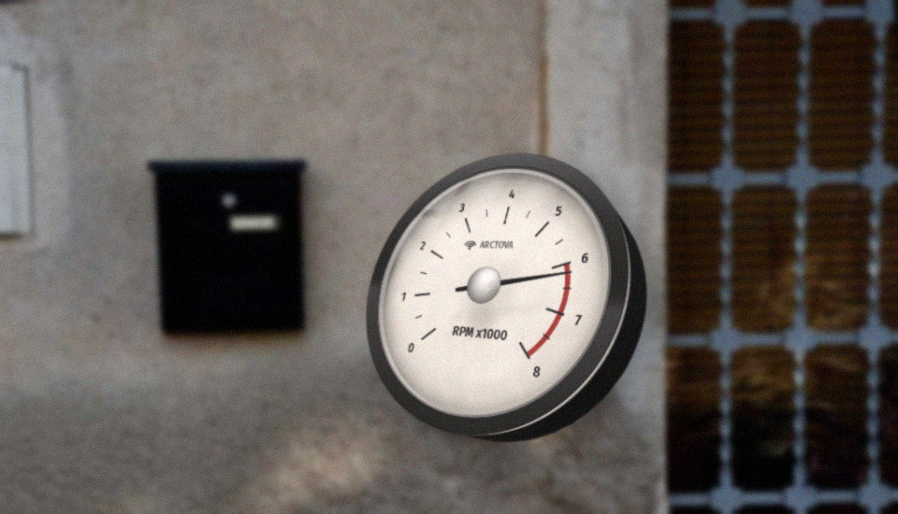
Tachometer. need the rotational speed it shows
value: 6250 rpm
